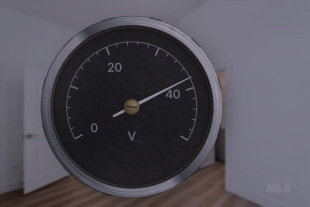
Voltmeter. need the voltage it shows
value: 38 V
